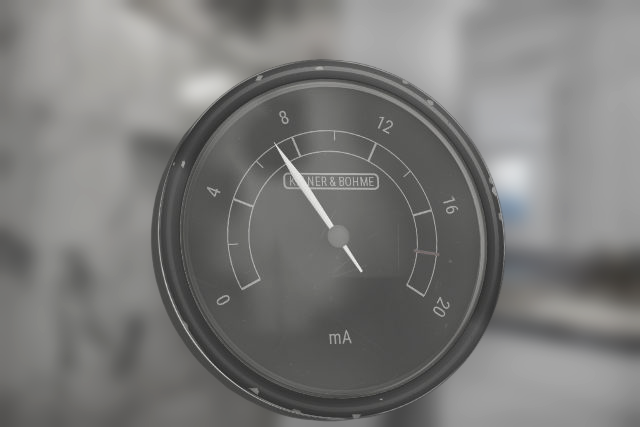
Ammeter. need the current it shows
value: 7 mA
